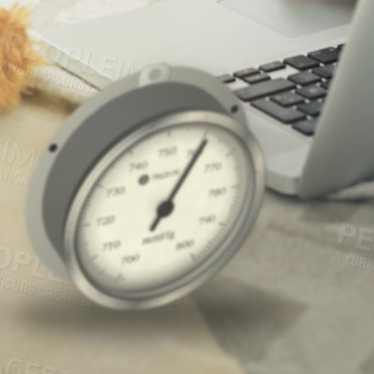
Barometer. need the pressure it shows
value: 760 mmHg
